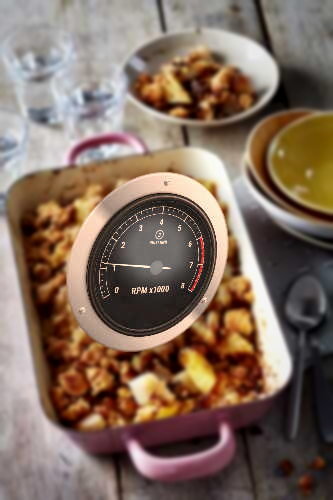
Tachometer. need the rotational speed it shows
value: 1200 rpm
